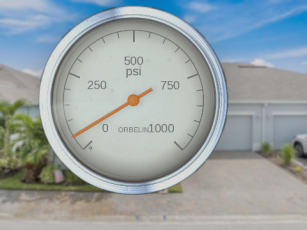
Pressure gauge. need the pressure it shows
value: 50 psi
